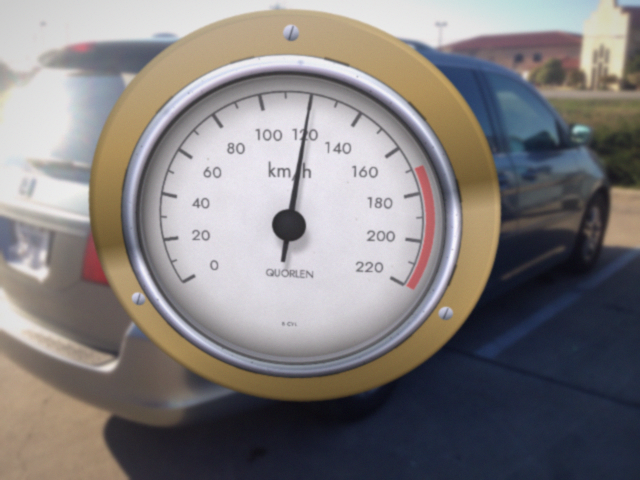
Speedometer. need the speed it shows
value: 120 km/h
